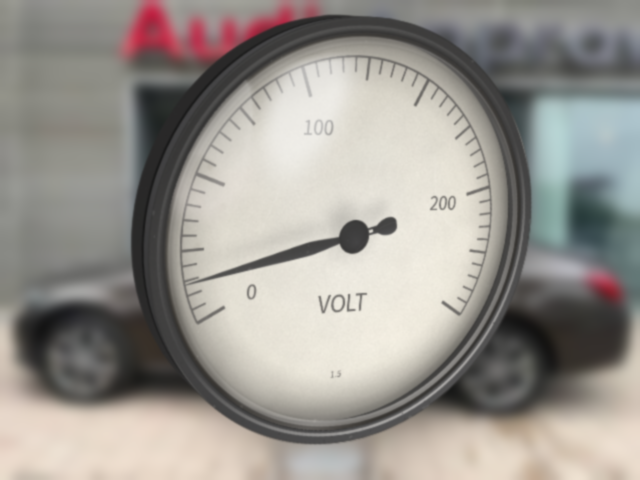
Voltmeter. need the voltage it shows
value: 15 V
